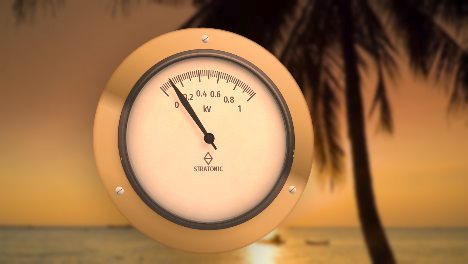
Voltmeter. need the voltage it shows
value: 0.1 kV
